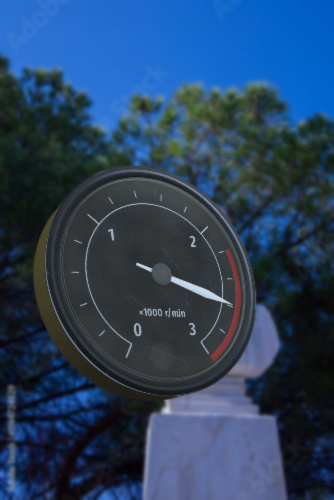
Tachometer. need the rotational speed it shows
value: 2600 rpm
